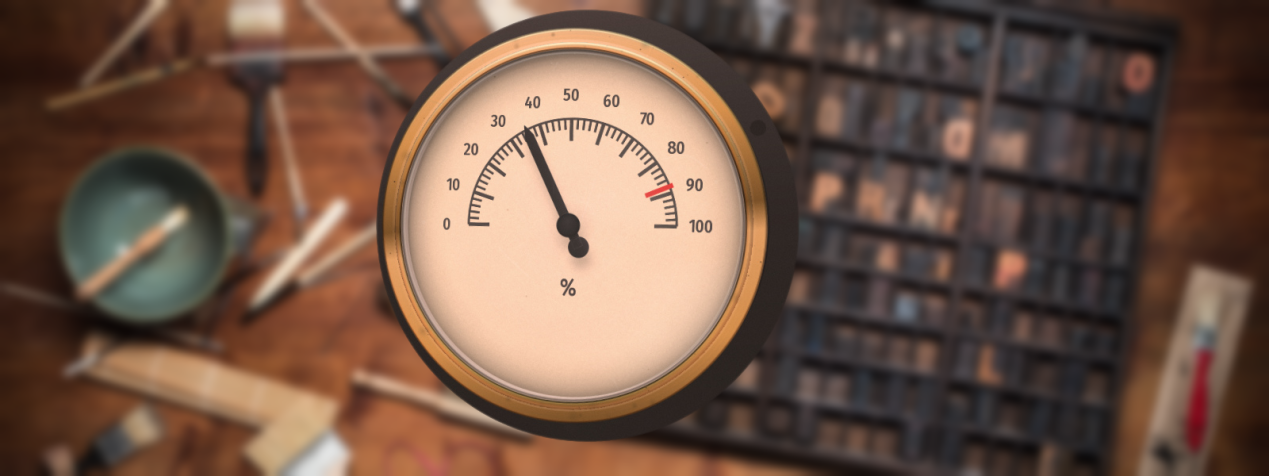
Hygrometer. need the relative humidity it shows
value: 36 %
